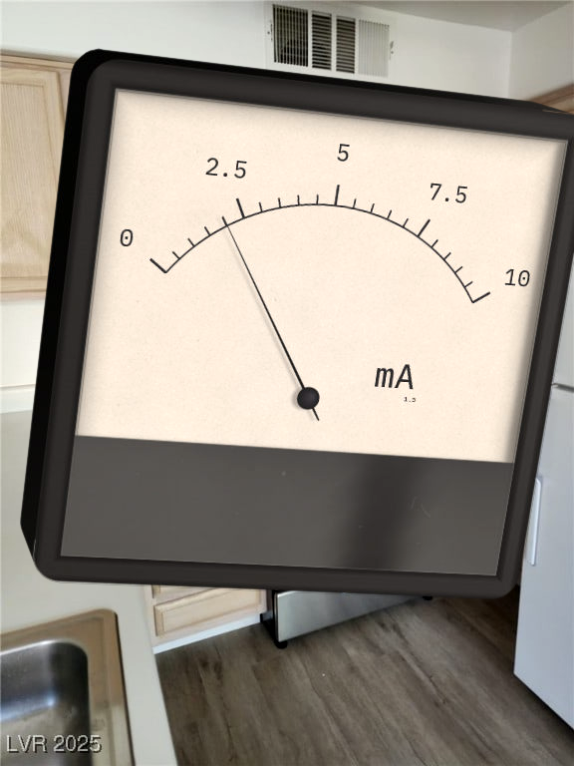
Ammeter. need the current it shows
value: 2 mA
